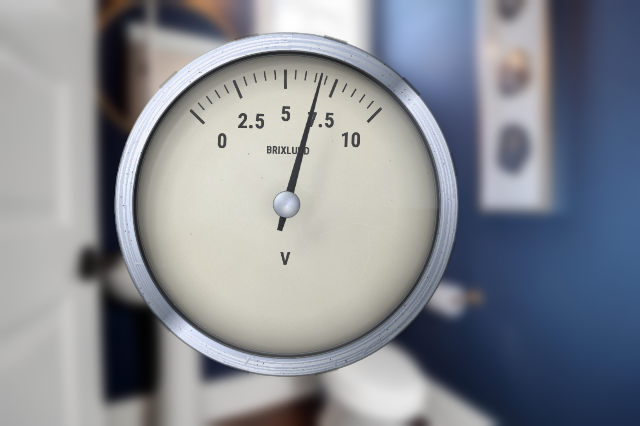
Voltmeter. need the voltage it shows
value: 6.75 V
